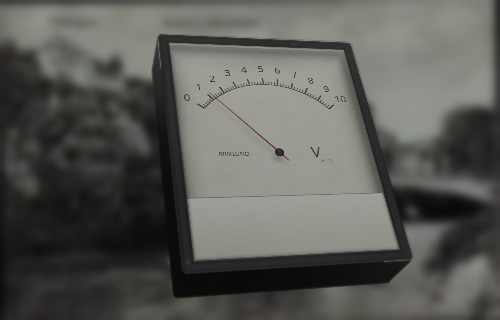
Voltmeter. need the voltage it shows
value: 1 V
